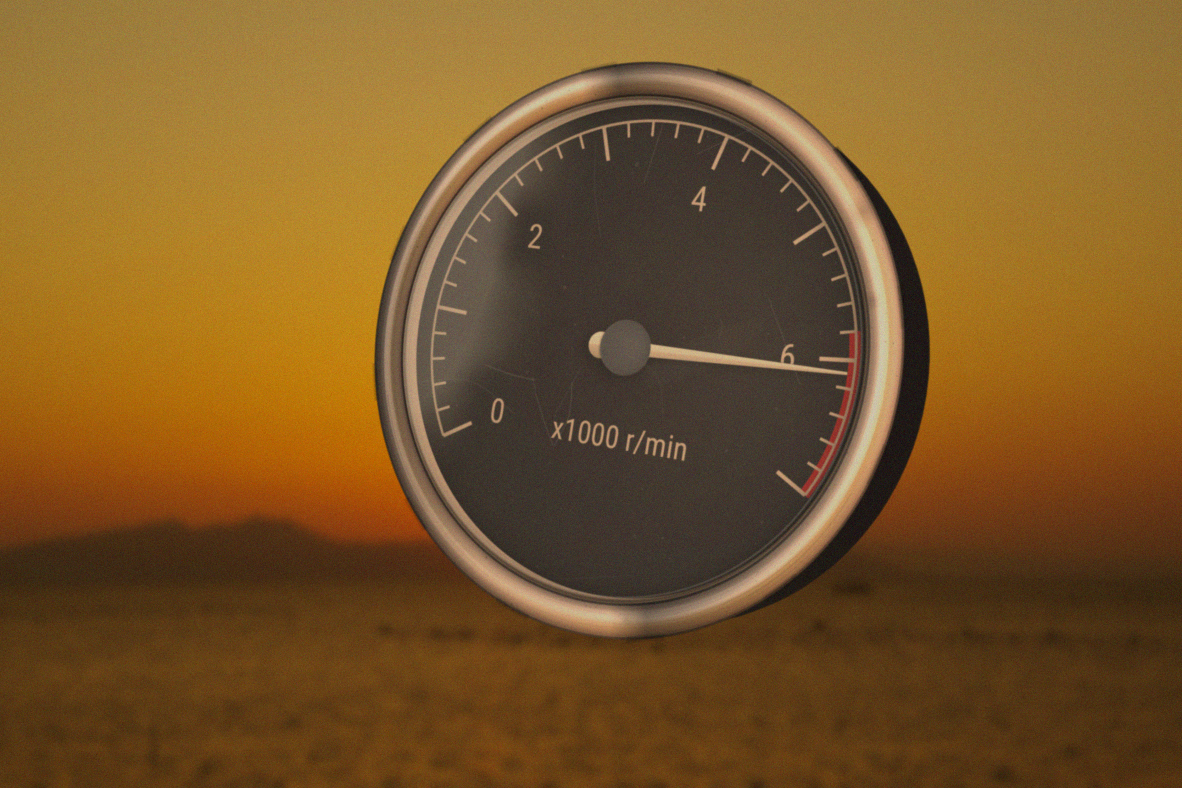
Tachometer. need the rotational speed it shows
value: 6100 rpm
